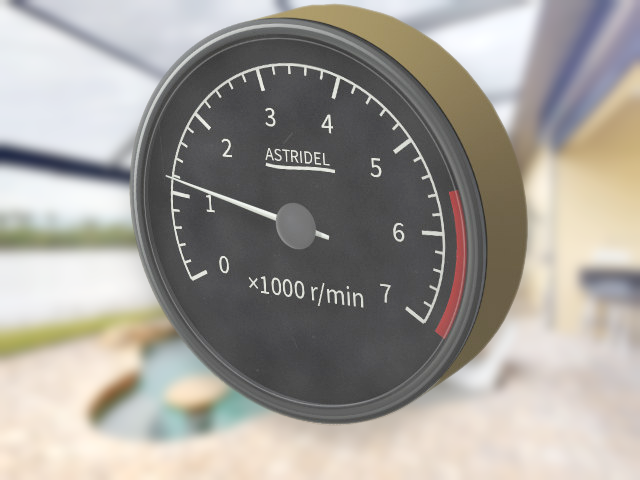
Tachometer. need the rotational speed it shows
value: 1200 rpm
